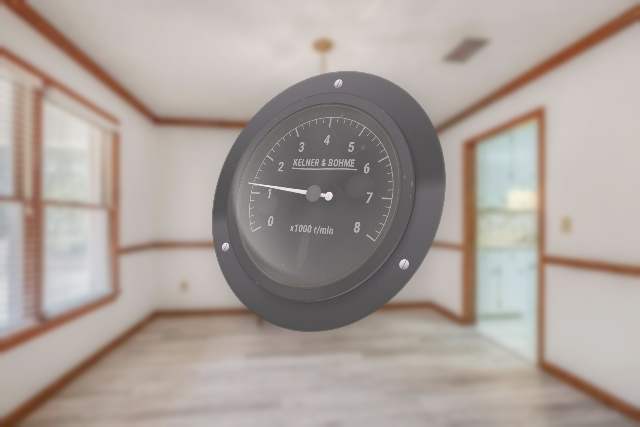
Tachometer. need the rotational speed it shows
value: 1200 rpm
